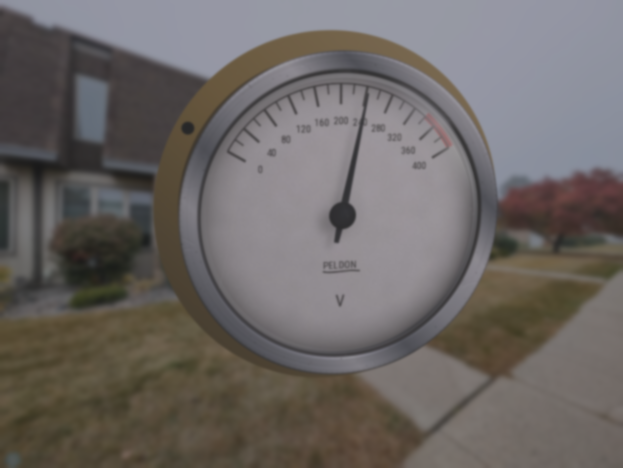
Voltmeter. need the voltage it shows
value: 240 V
